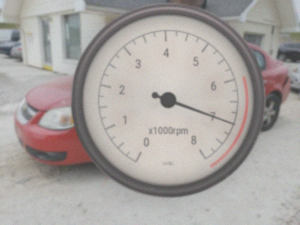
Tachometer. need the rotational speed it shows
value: 7000 rpm
